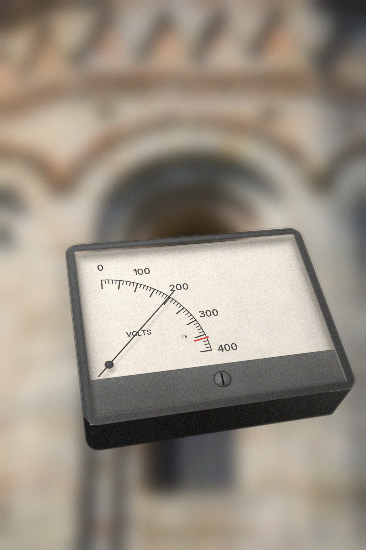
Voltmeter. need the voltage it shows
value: 200 V
